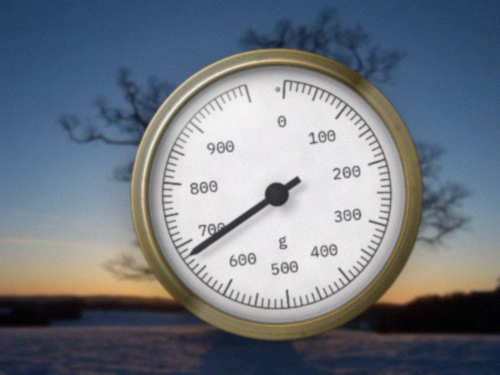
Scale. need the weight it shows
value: 680 g
